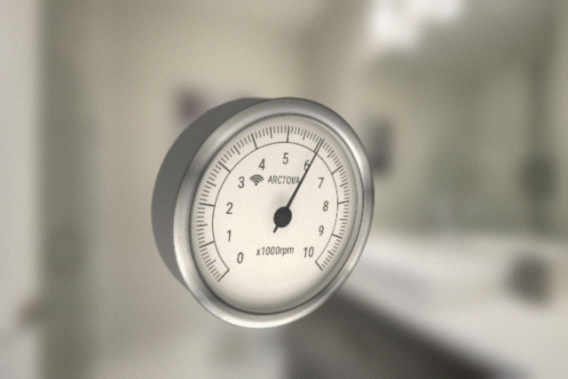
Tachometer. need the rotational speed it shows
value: 6000 rpm
